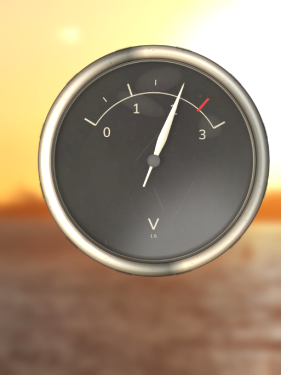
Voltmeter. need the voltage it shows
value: 2 V
